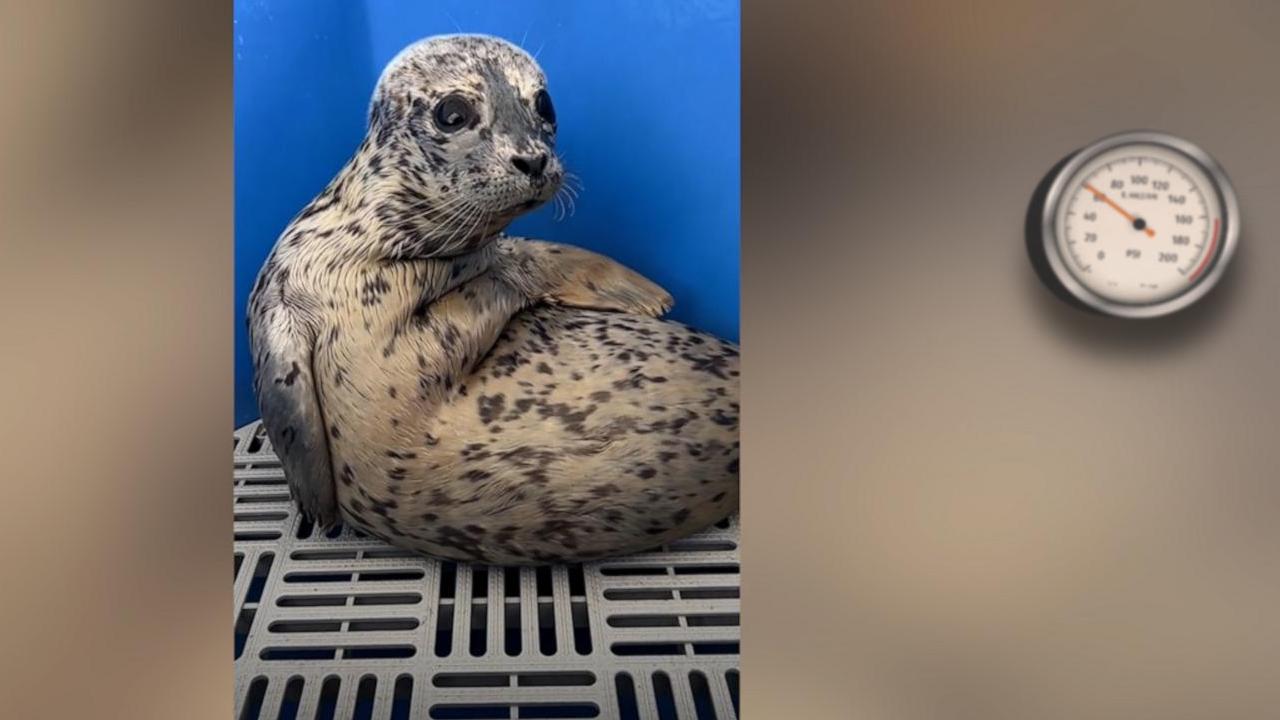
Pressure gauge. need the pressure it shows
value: 60 psi
